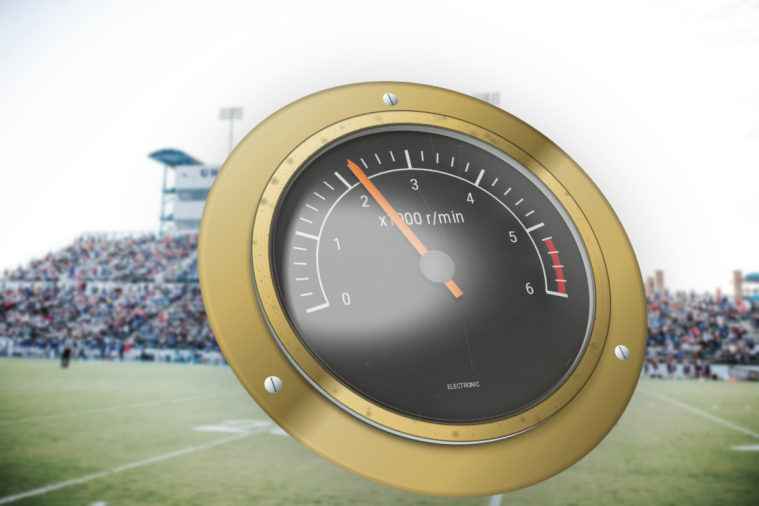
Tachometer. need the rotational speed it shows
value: 2200 rpm
